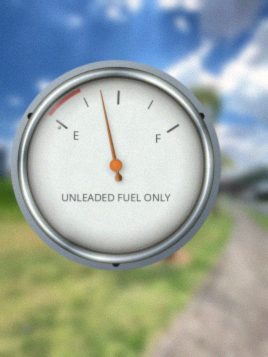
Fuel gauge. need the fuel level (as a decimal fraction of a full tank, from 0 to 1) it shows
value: 0.375
